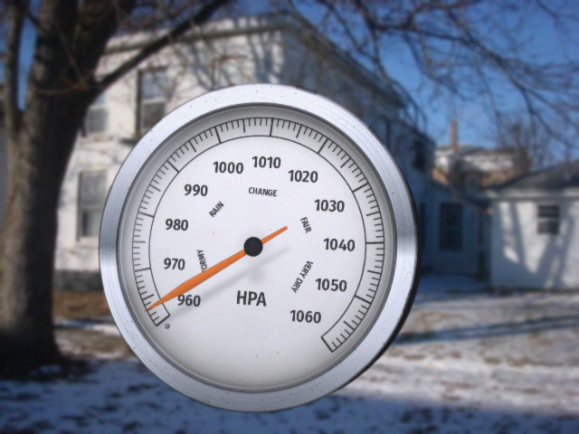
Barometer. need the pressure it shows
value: 963 hPa
